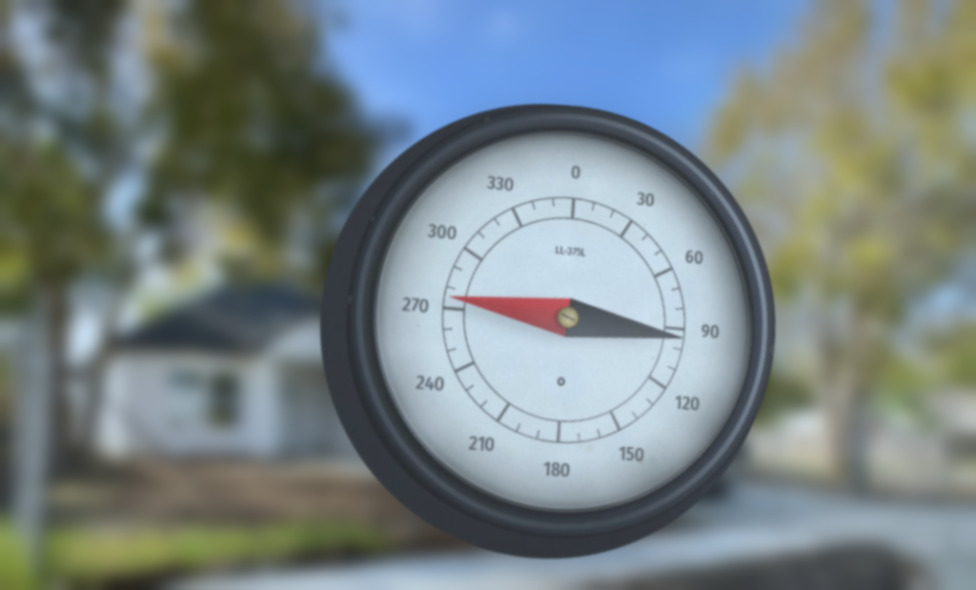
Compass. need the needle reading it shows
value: 275 °
